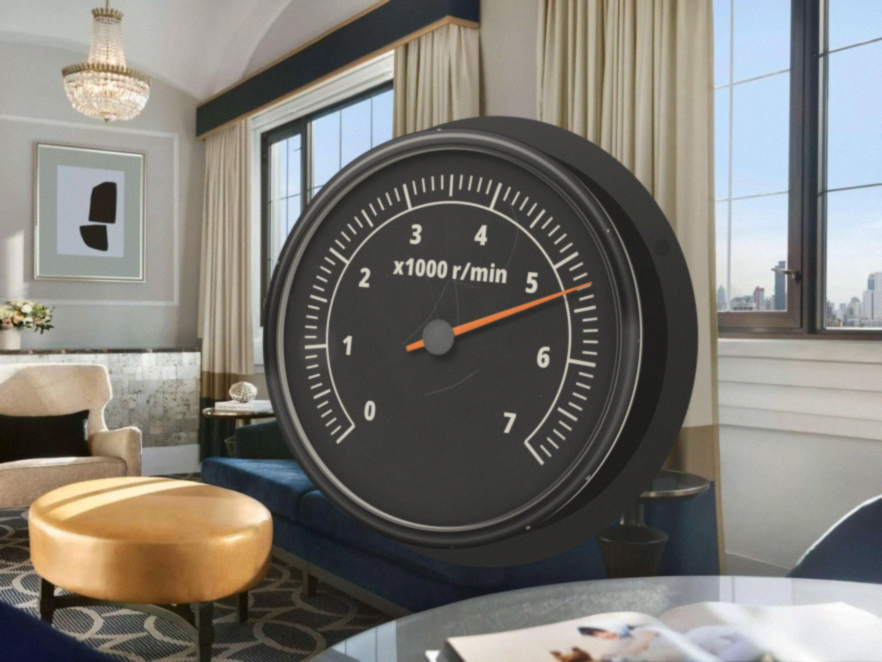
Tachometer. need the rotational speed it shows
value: 5300 rpm
